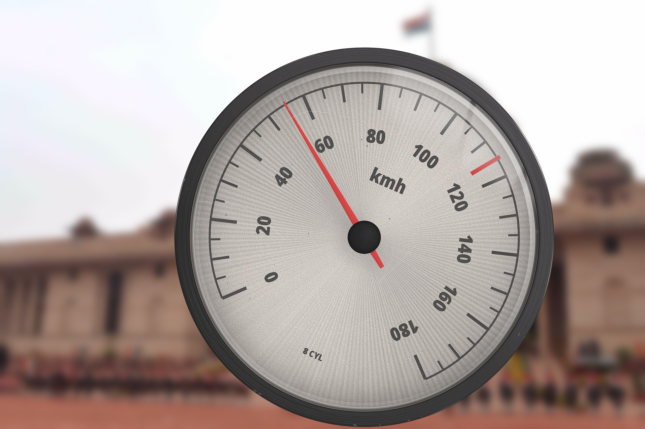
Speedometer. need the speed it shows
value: 55 km/h
